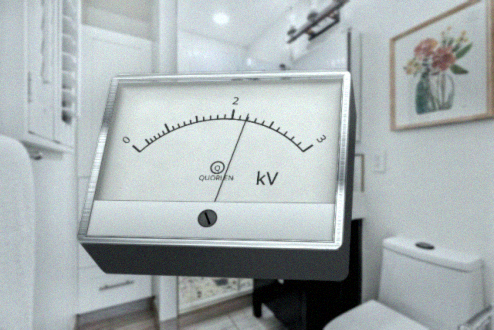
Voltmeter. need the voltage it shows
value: 2.2 kV
